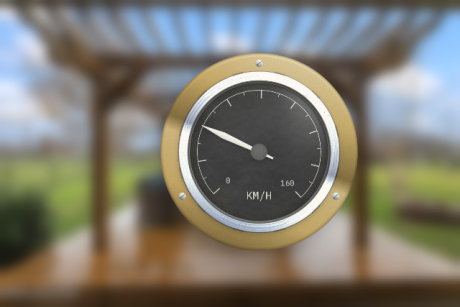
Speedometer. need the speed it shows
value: 40 km/h
